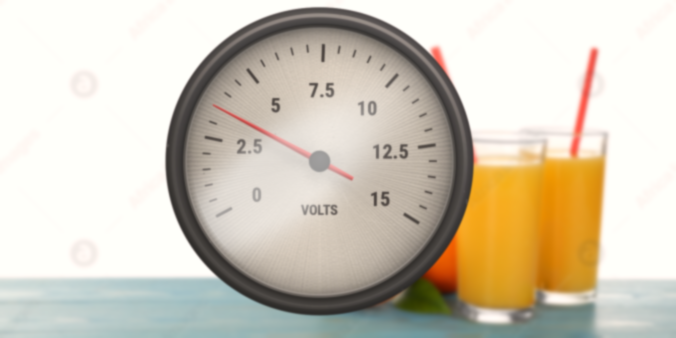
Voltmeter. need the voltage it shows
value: 3.5 V
